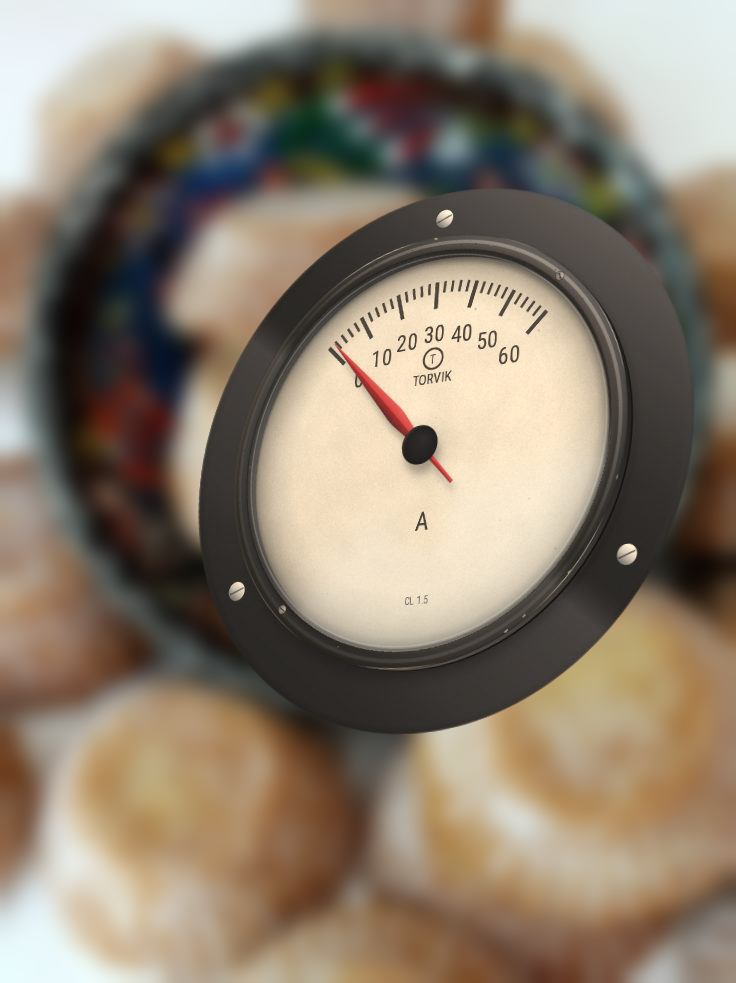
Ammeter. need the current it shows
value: 2 A
